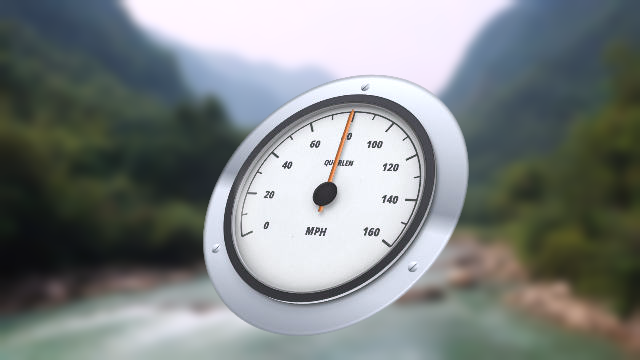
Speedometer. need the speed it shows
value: 80 mph
